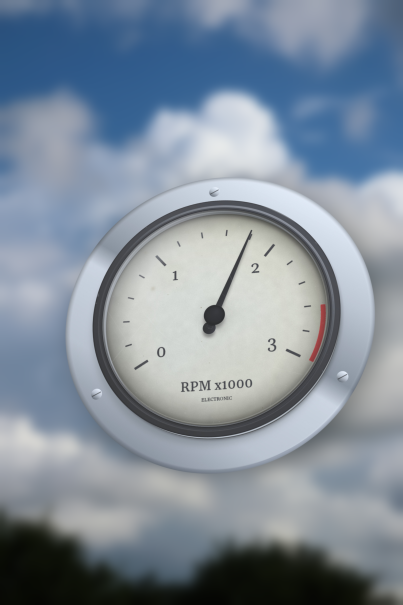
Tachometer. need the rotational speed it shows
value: 1800 rpm
